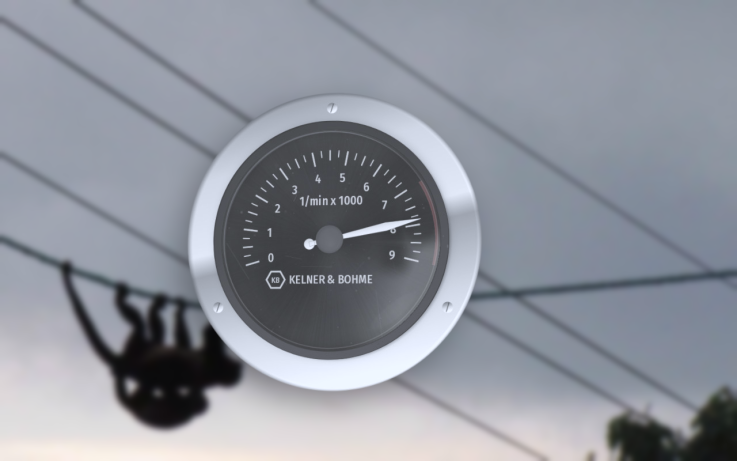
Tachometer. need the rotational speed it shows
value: 7875 rpm
